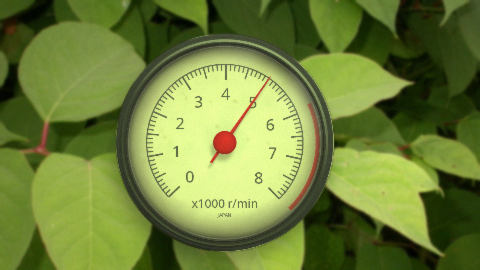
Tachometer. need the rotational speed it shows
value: 5000 rpm
